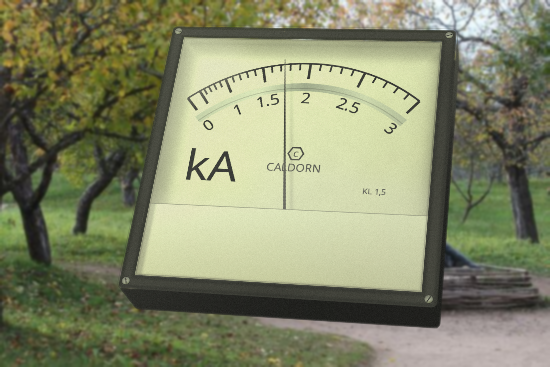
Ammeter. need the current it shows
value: 1.75 kA
